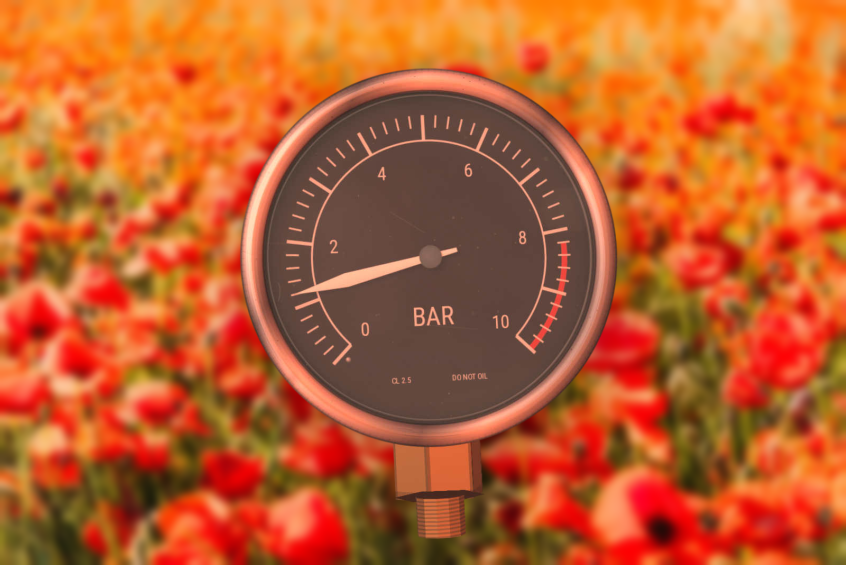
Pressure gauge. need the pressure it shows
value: 1.2 bar
